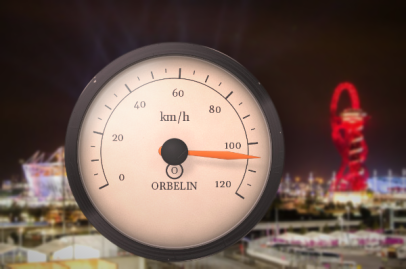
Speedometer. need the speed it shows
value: 105 km/h
